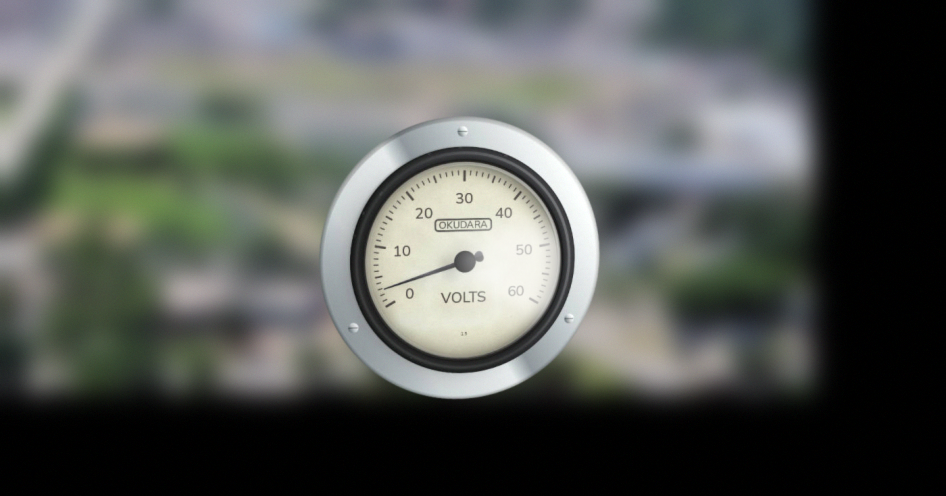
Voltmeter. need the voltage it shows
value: 3 V
